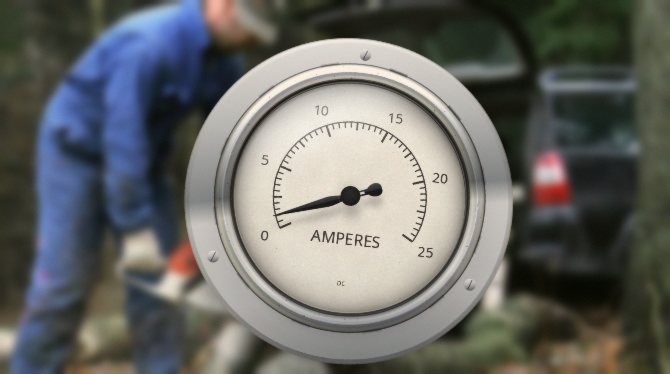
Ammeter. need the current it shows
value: 1 A
